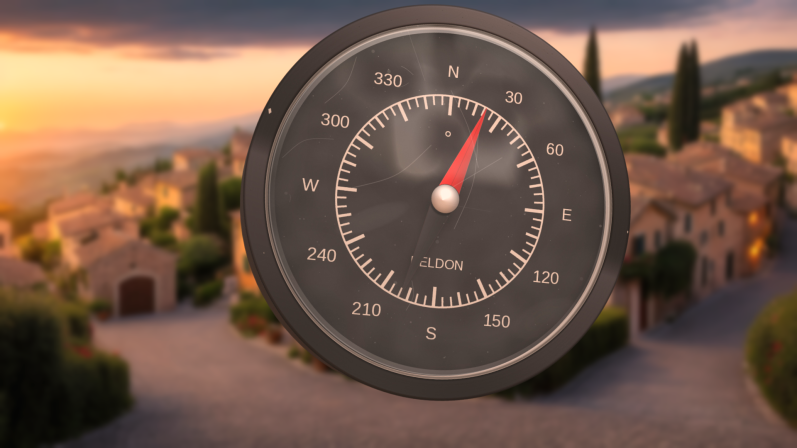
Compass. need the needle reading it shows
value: 20 °
